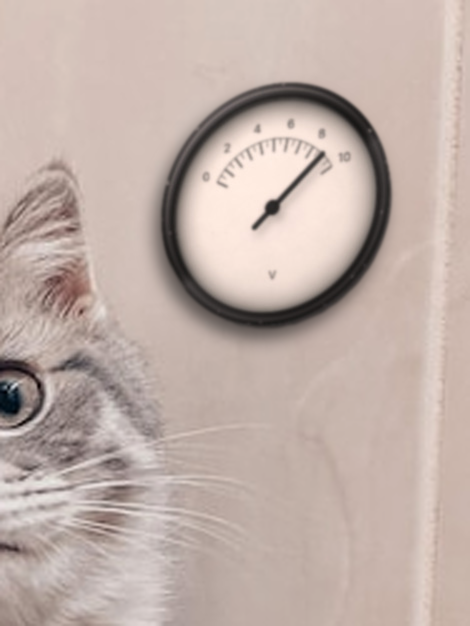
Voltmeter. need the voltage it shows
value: 9 V
